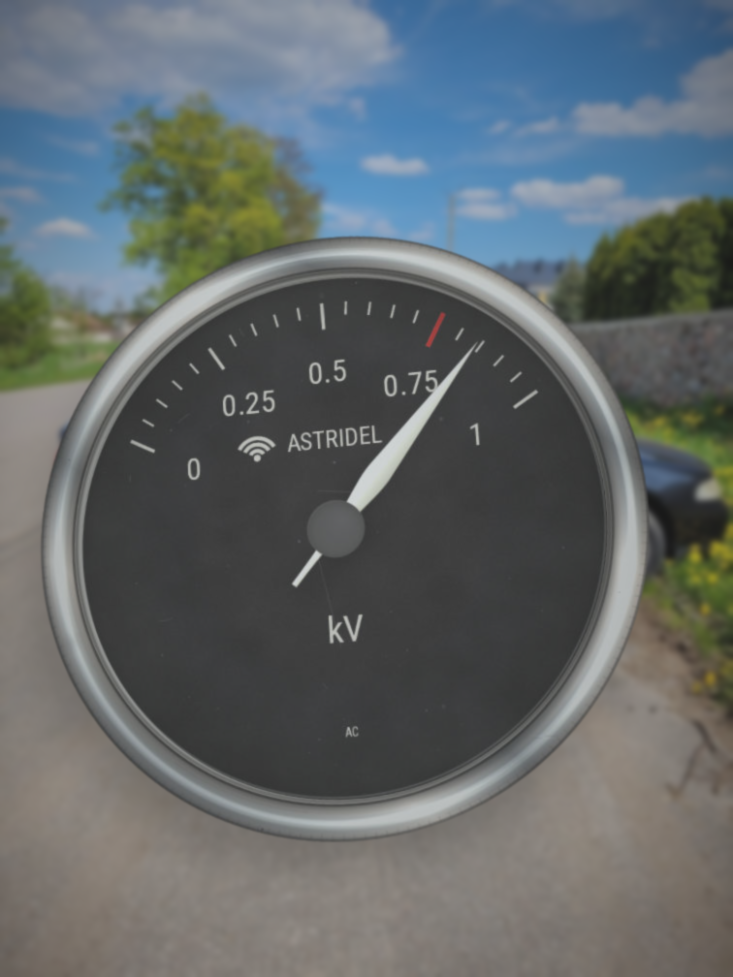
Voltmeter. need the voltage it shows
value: 0.85 kV
